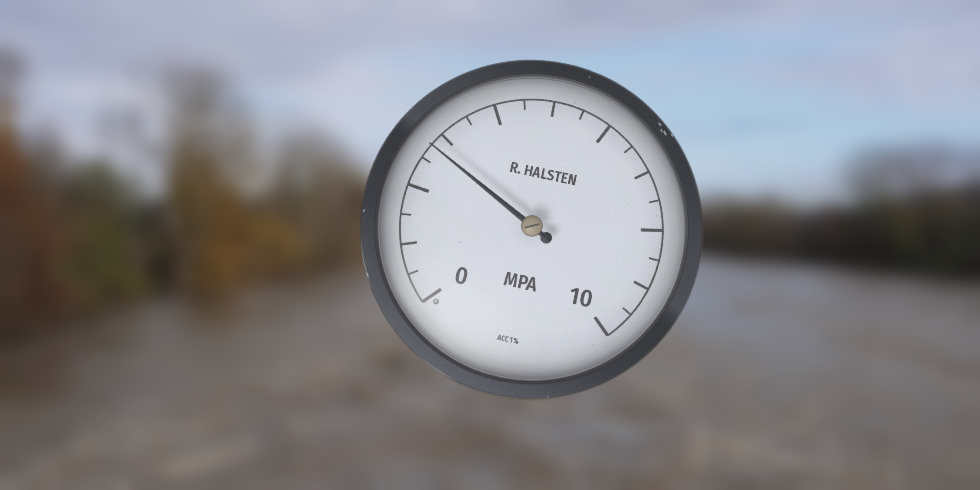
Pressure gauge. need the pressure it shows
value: 2.75 MPa
